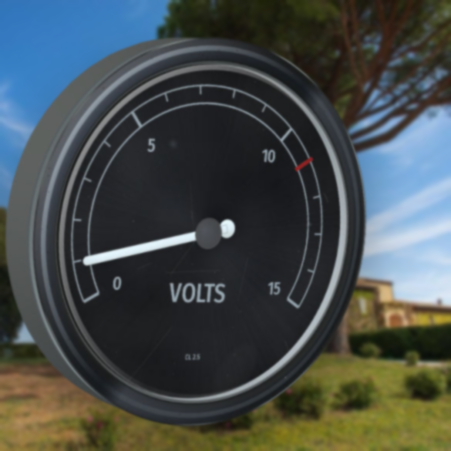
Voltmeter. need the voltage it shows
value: 1 V
